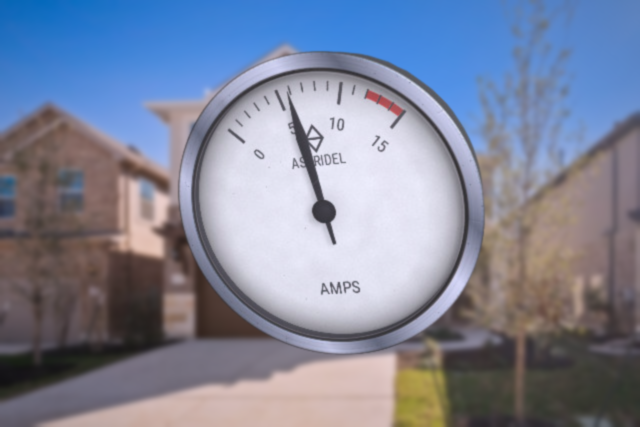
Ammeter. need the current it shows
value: 6 A
